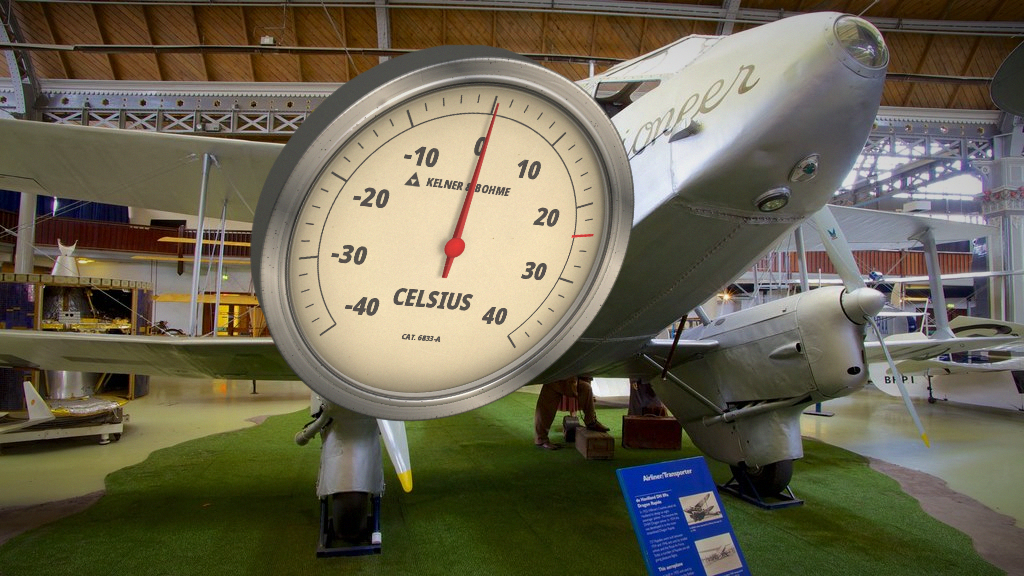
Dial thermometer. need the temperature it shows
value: 0 °C
